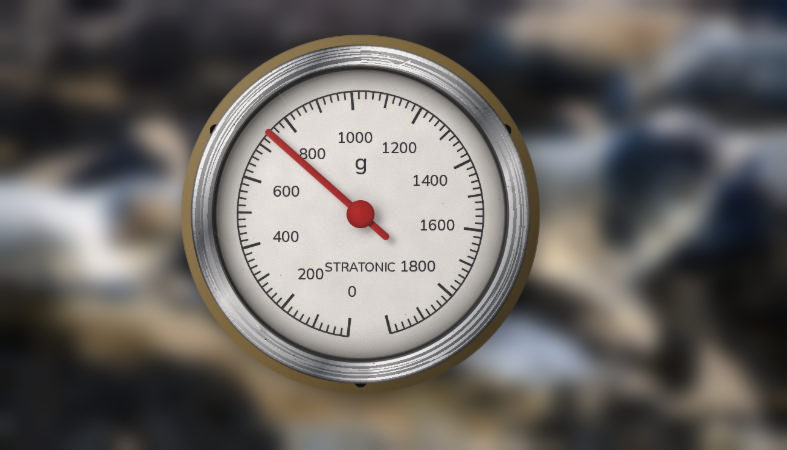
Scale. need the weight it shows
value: 740 g
